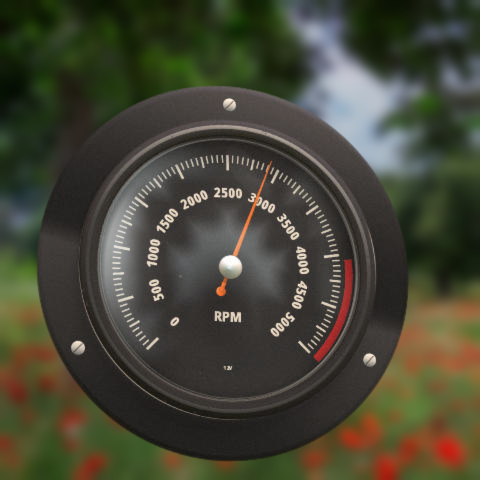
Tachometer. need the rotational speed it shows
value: 2900 rpm
